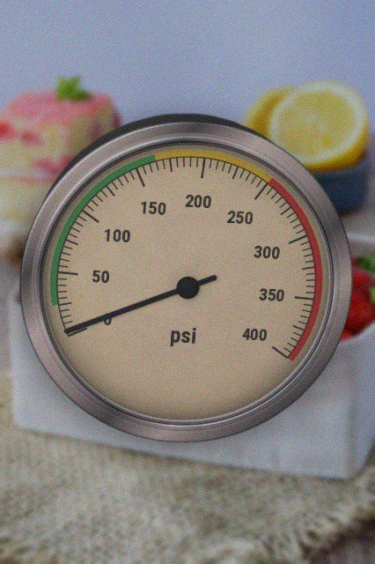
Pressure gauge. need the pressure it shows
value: 5 psi
